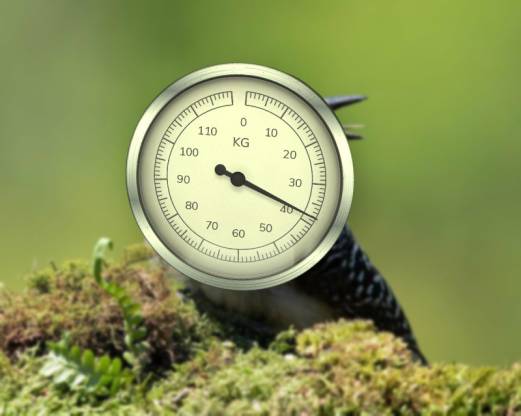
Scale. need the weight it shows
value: 38 kg
